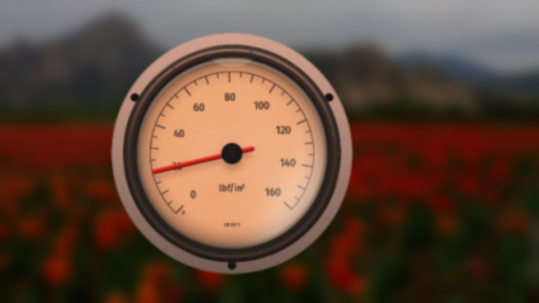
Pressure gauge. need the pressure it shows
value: 20 psi
